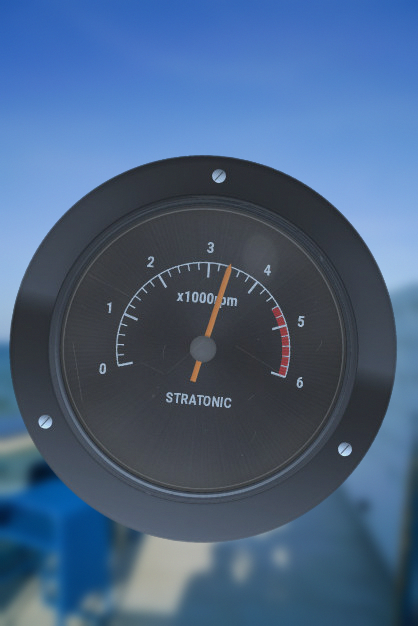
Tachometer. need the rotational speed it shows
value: 3400 rpm
